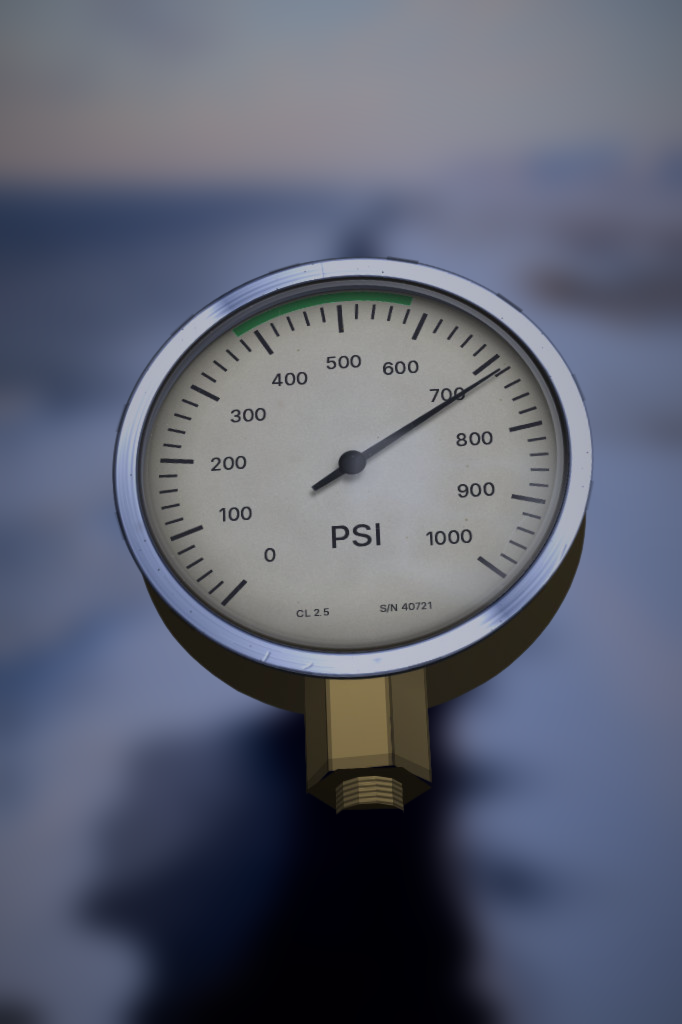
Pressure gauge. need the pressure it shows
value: 720 psi
